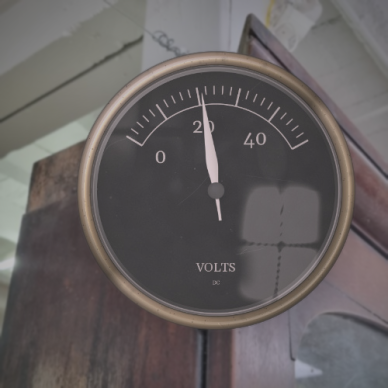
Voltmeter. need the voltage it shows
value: 21 V
